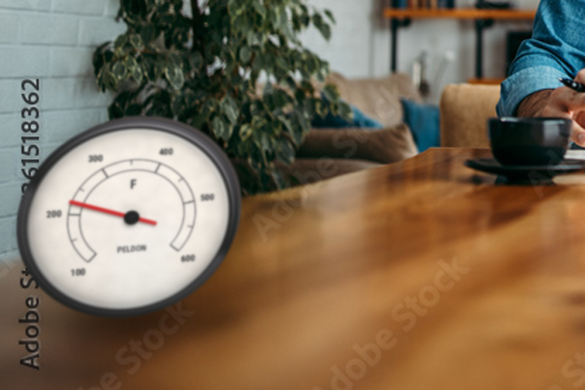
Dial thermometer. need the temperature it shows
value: 225 °F
